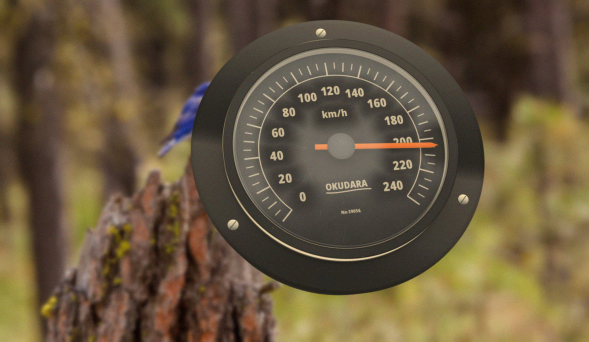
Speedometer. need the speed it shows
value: 205 km/h
